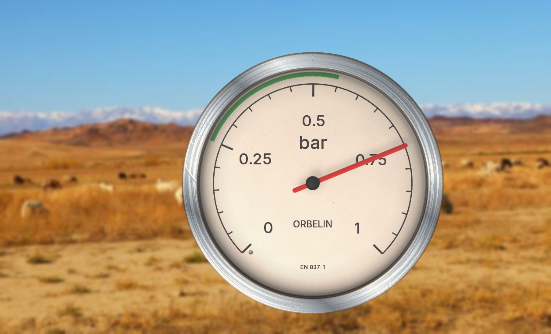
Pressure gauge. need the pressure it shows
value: 0.75 bar
